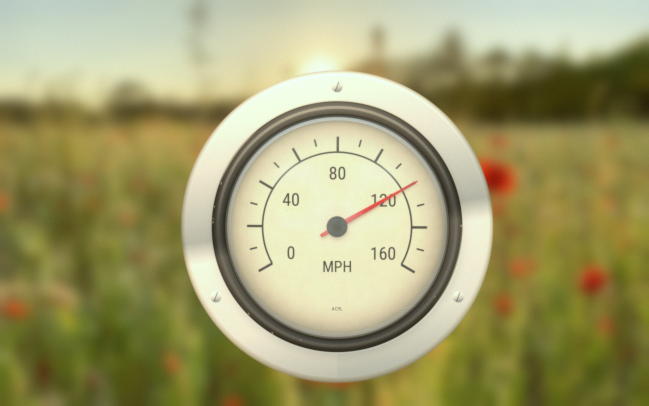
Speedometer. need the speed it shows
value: 120 mph
